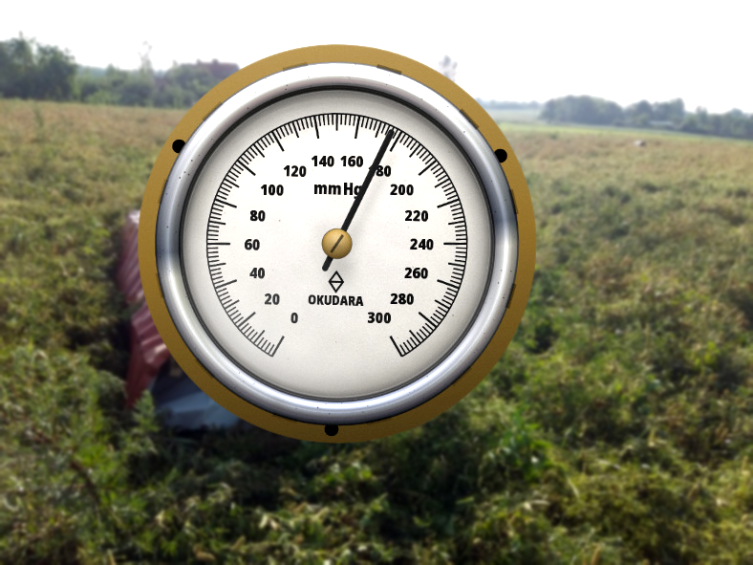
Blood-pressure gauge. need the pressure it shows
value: 176 mmHg
